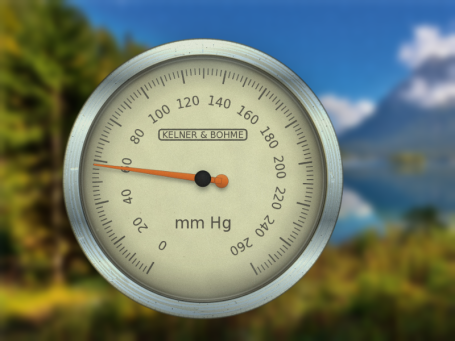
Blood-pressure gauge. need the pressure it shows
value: 58 mmHg
